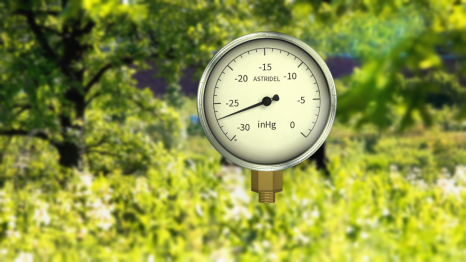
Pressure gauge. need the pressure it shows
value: -27 inHg
